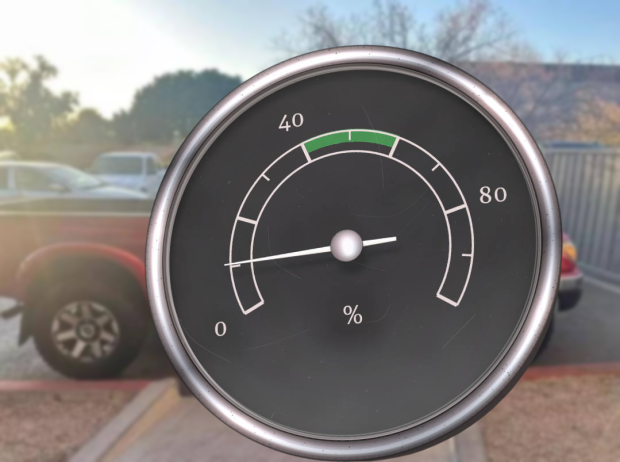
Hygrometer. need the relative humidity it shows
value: 10 %
